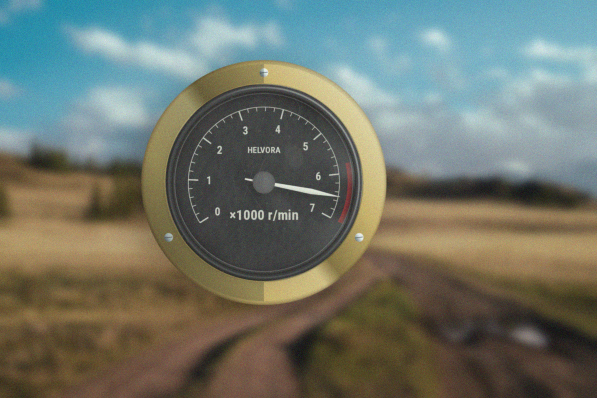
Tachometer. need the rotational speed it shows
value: 6500 rpm
